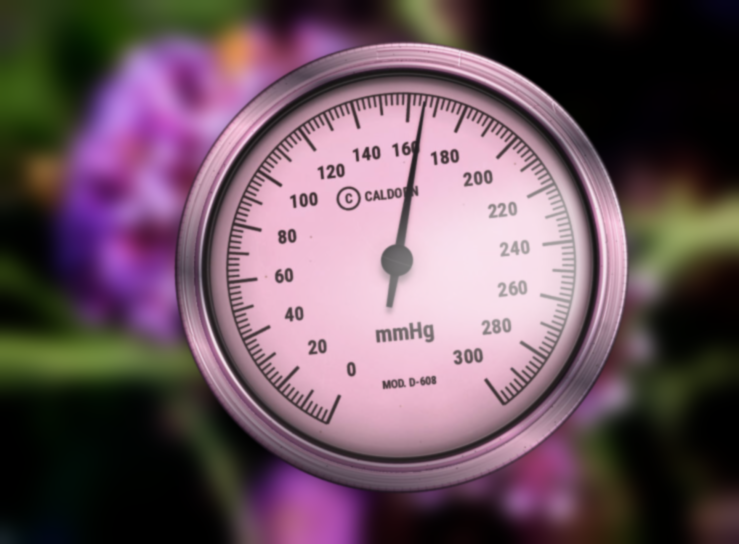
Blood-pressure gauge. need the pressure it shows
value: 166 mmHg
